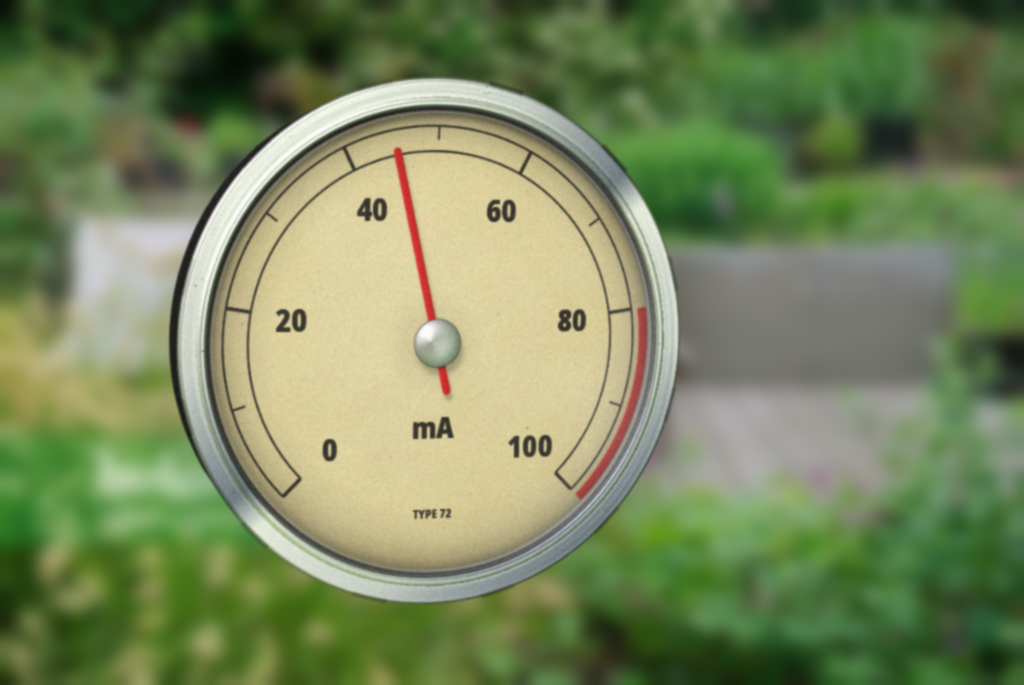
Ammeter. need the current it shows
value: 45 mA
